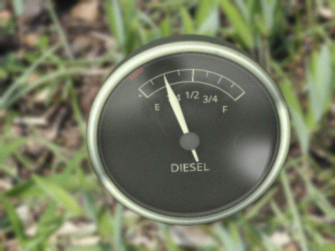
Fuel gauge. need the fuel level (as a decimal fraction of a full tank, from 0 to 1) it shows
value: 0.25
